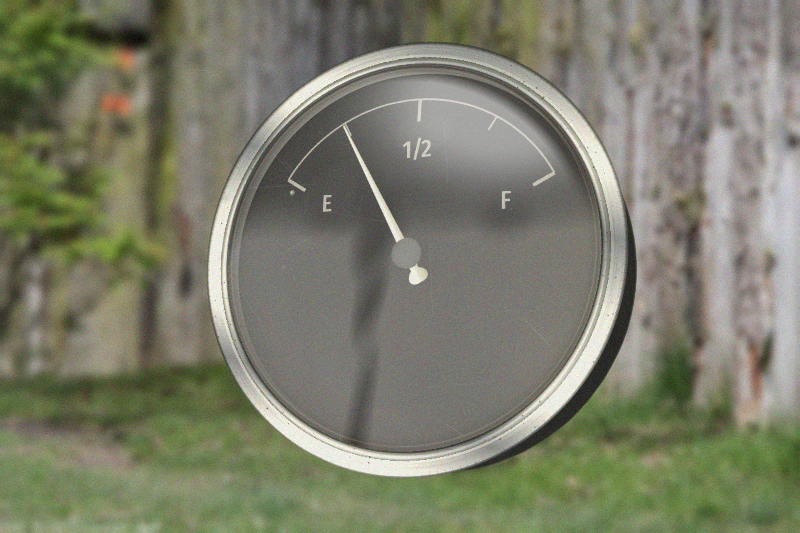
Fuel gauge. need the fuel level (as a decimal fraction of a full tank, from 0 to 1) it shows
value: 0.25
